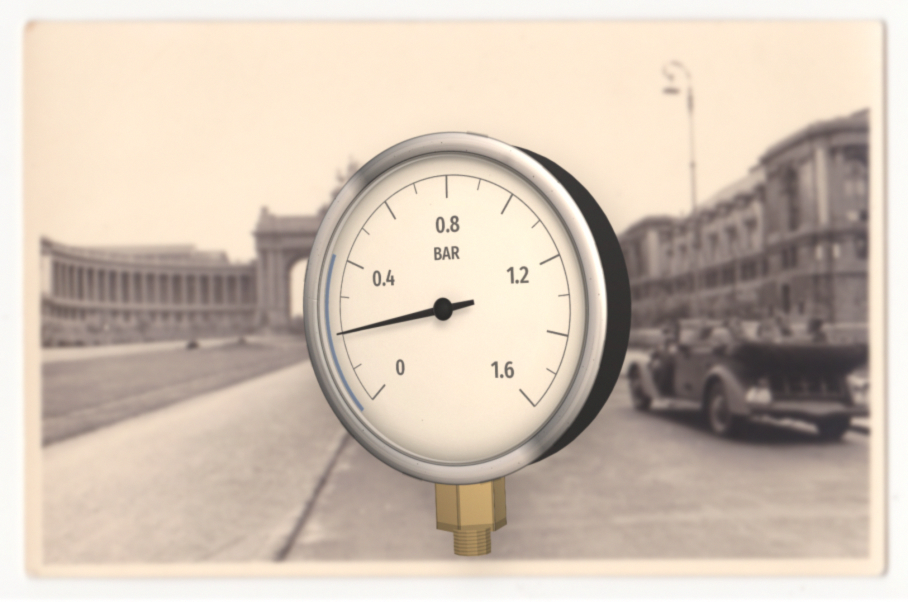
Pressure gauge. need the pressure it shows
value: 0.2 bar
